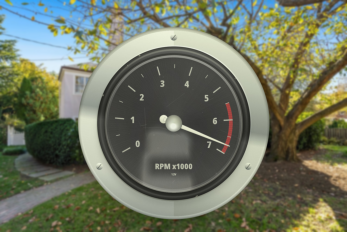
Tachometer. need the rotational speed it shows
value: 6750 rpm
